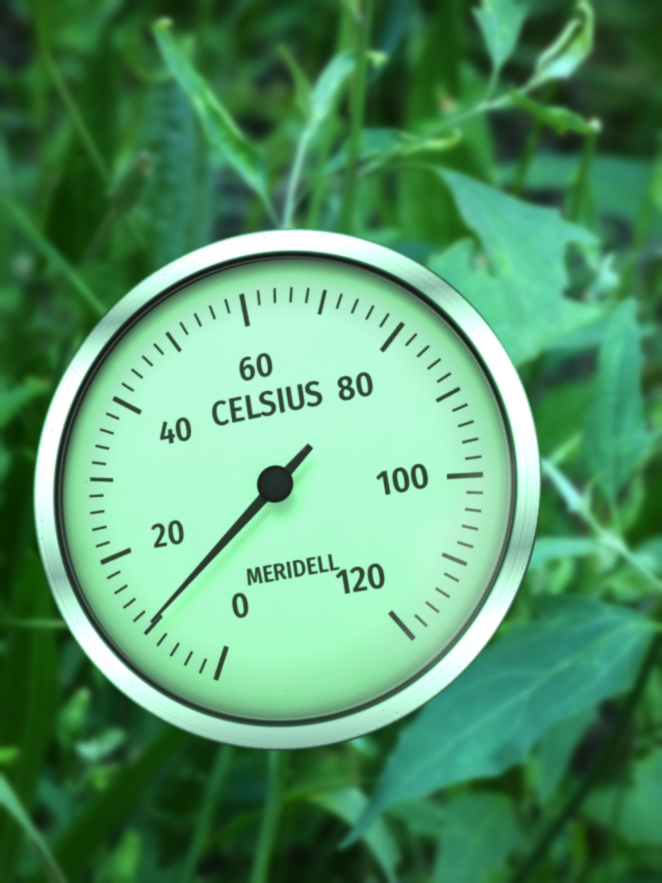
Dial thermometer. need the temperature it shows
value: 10 °C
